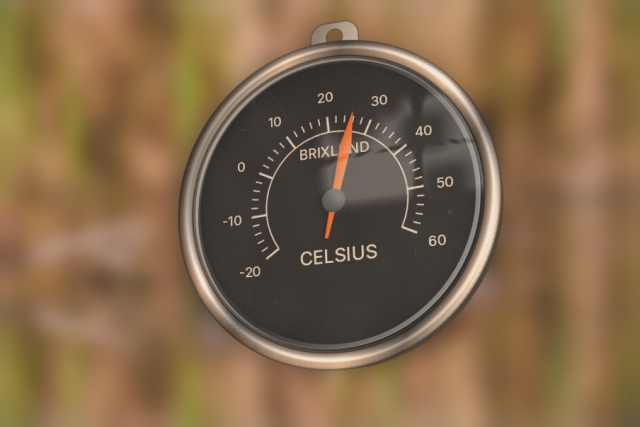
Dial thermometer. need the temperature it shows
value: 26 °C
